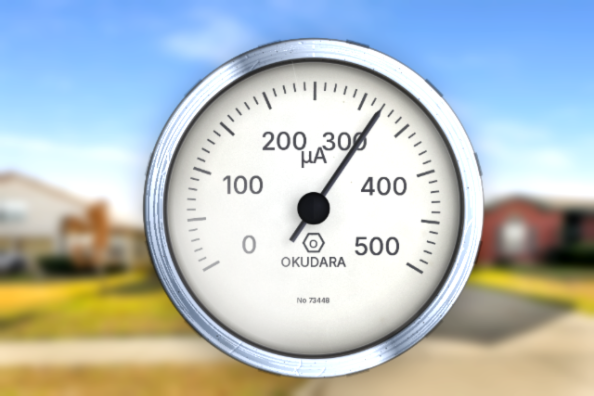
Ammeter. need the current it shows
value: 320 µA
